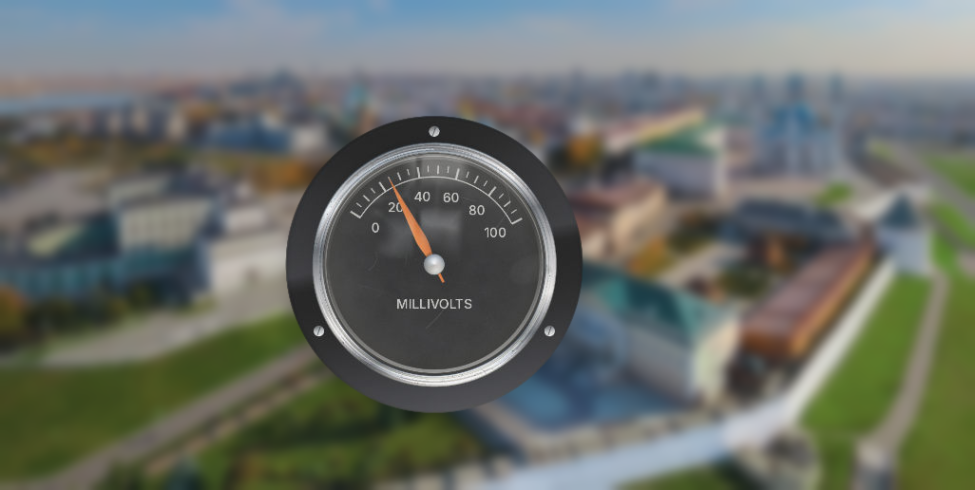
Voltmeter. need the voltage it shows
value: 25 mV
